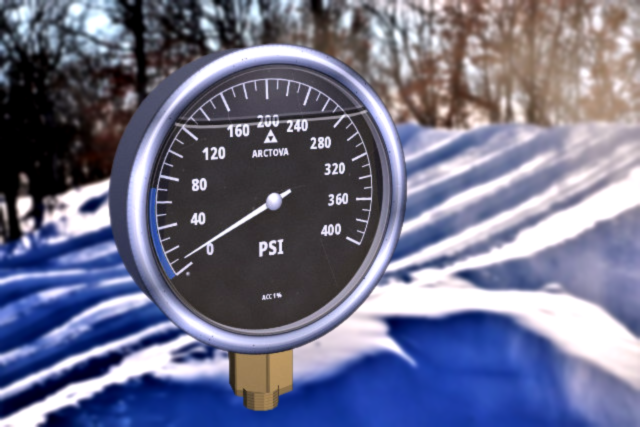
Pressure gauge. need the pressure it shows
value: 10 psi
